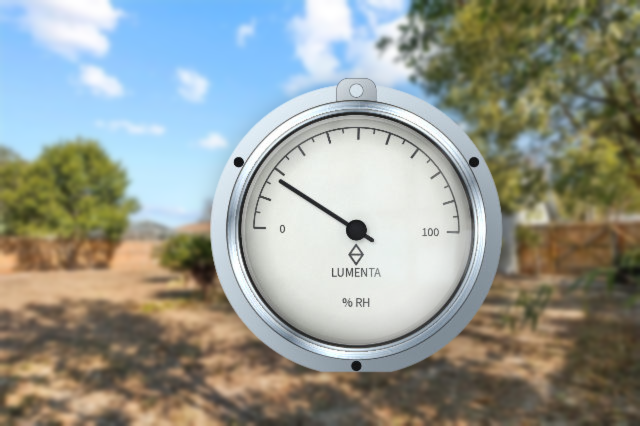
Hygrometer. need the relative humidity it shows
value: 17.5 %
